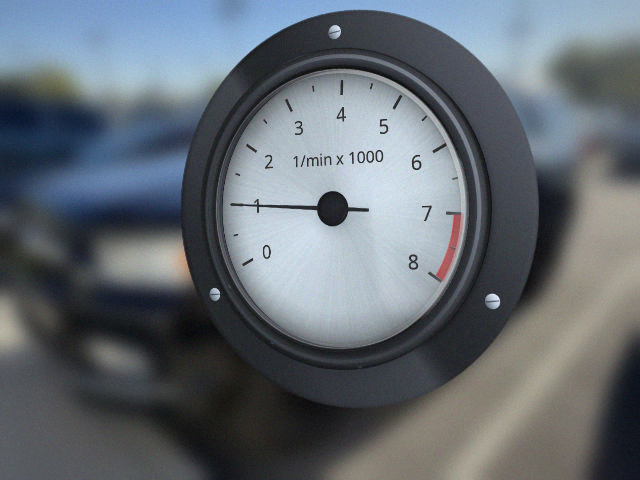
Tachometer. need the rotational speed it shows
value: 1000 rpm
